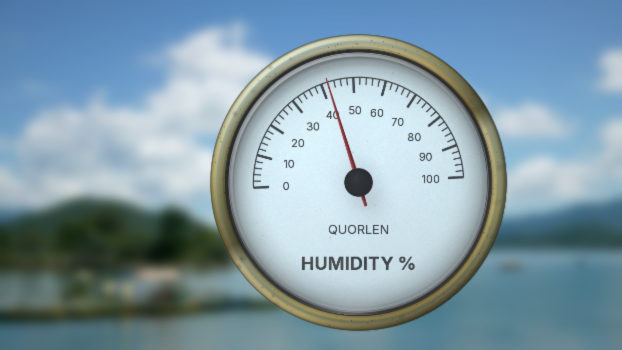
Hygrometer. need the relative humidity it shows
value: 42 %
